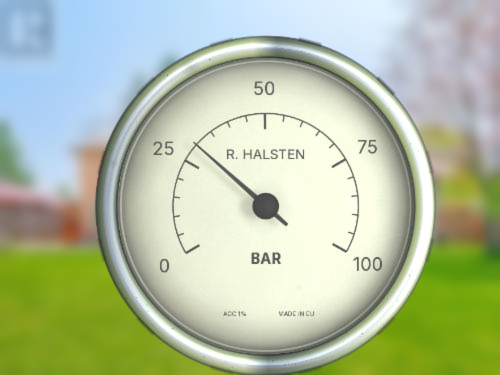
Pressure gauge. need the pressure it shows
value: 30 bar
